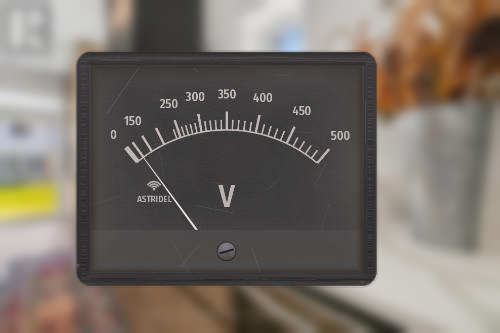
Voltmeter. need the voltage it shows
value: 100 V
